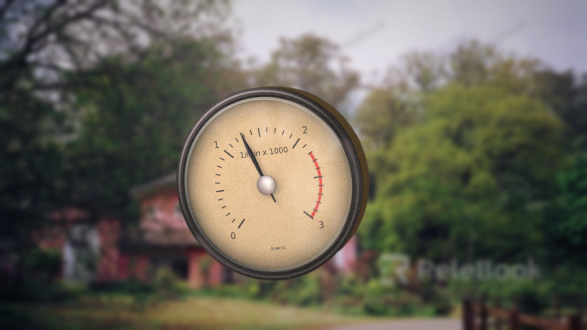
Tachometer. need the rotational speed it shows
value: 1300 rpm
